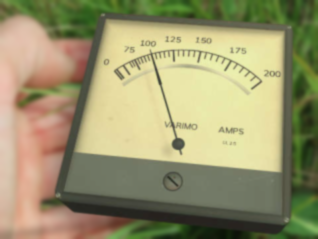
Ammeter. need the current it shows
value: 100 A
